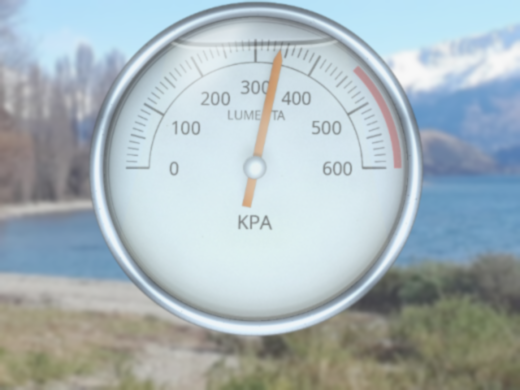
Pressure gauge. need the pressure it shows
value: 340 kPa
